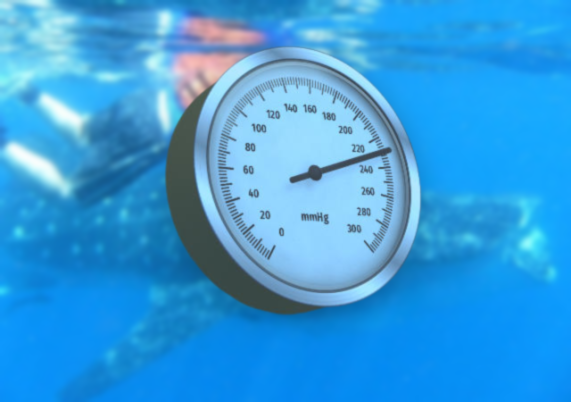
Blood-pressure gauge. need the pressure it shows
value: 230 mmHg
